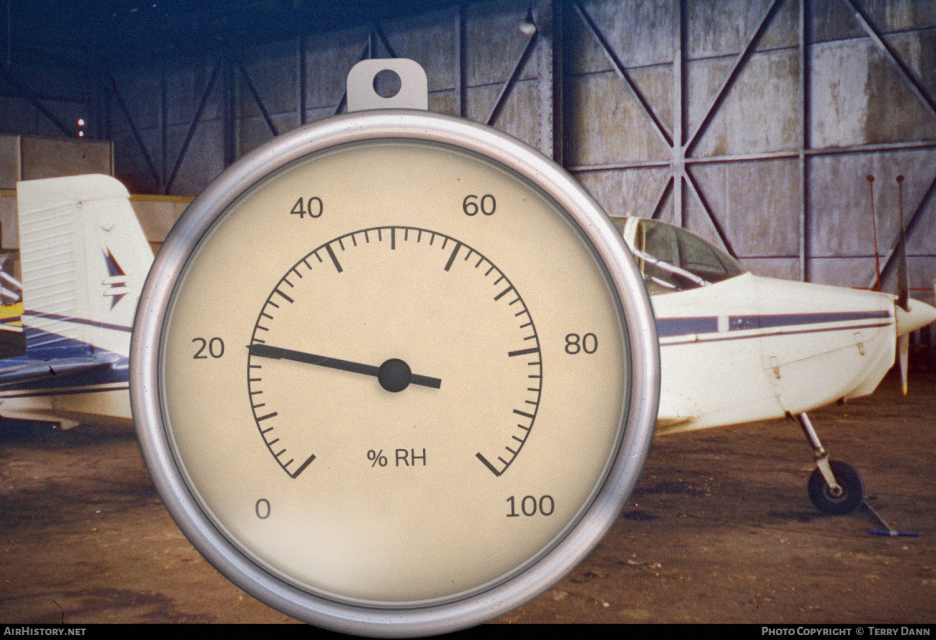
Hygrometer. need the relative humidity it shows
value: 21 %
